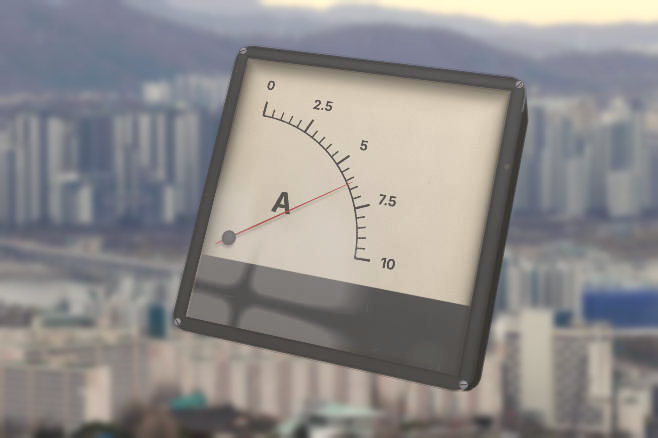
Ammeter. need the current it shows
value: 6.25 A
